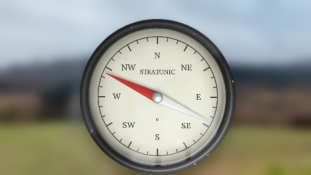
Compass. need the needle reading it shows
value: 295 °
